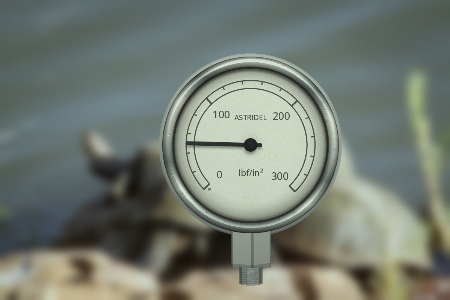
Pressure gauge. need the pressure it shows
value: 50 psi
